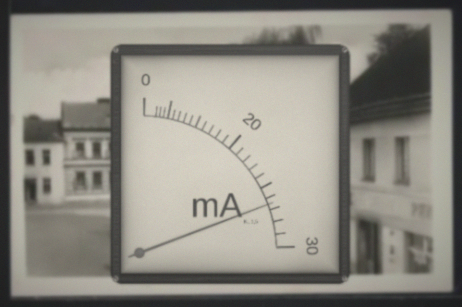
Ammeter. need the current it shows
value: 26.5 mA
